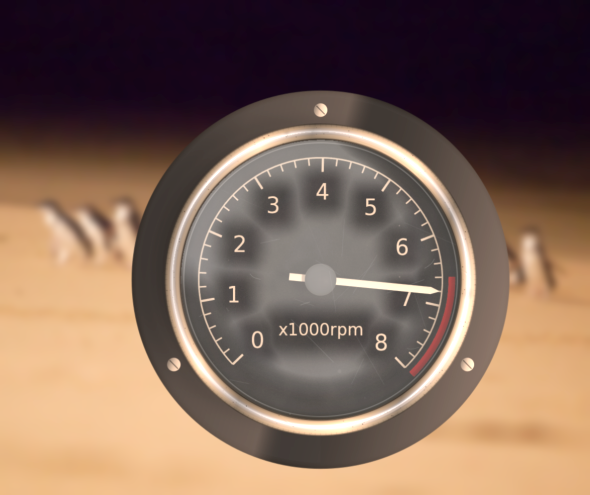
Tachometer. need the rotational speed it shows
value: 6800 rpm
